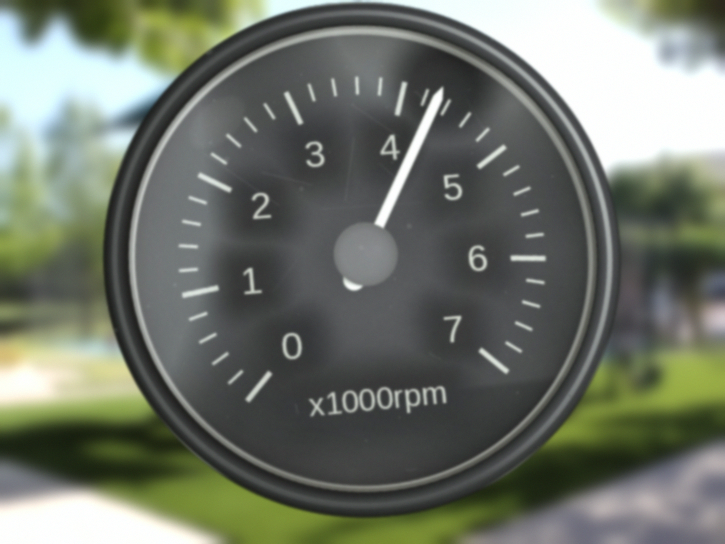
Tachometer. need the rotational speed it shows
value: 4300 rpm
